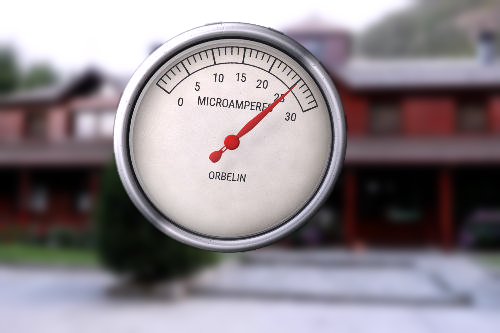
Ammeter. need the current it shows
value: 25 µA
